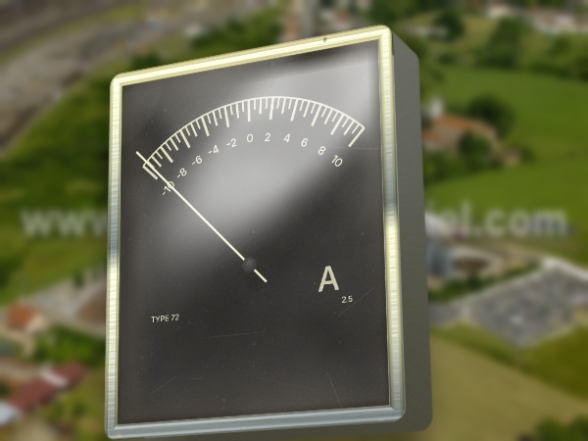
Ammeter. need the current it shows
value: -9.5 A
